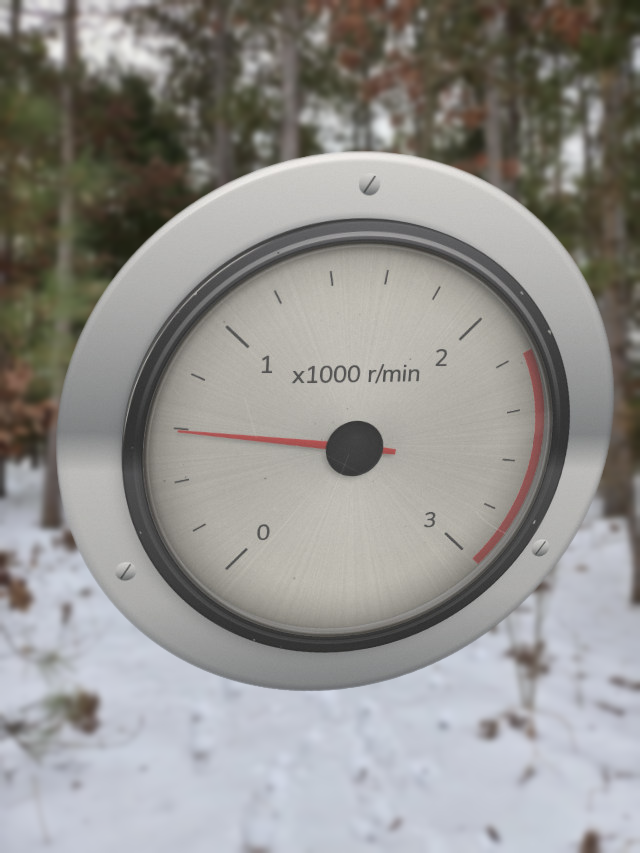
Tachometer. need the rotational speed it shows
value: 600 rpm
